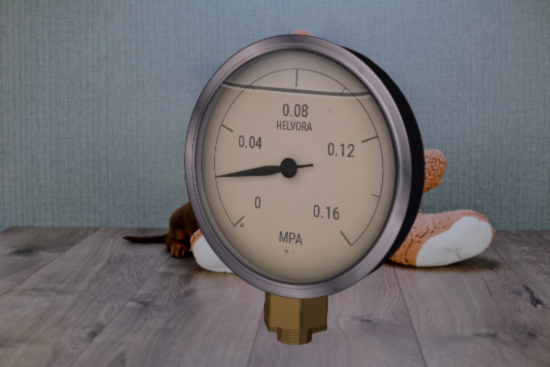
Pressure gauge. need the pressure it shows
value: 0.02 MPa
